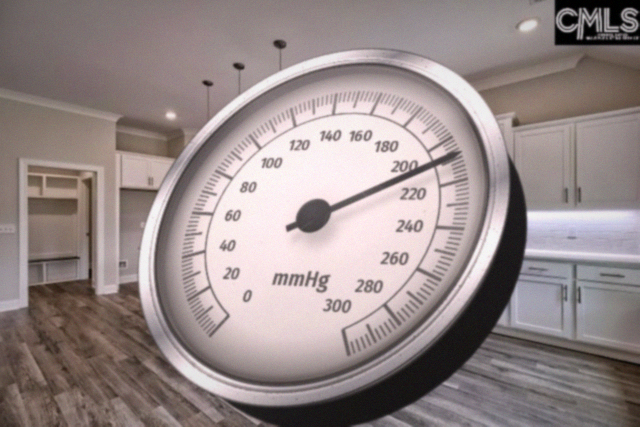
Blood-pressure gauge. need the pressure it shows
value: 210 mmHg
